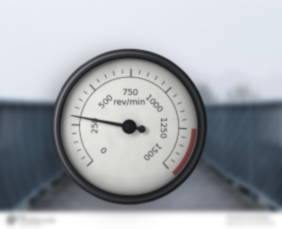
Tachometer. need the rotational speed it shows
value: 300 rpm
